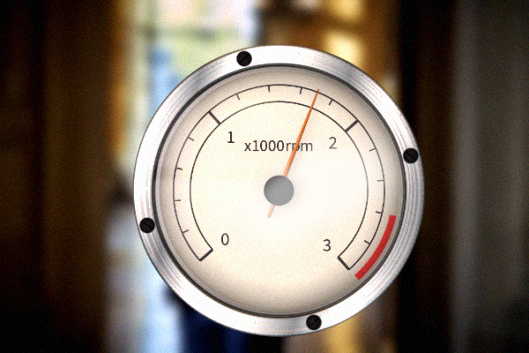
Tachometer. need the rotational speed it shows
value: 1700 rpm
